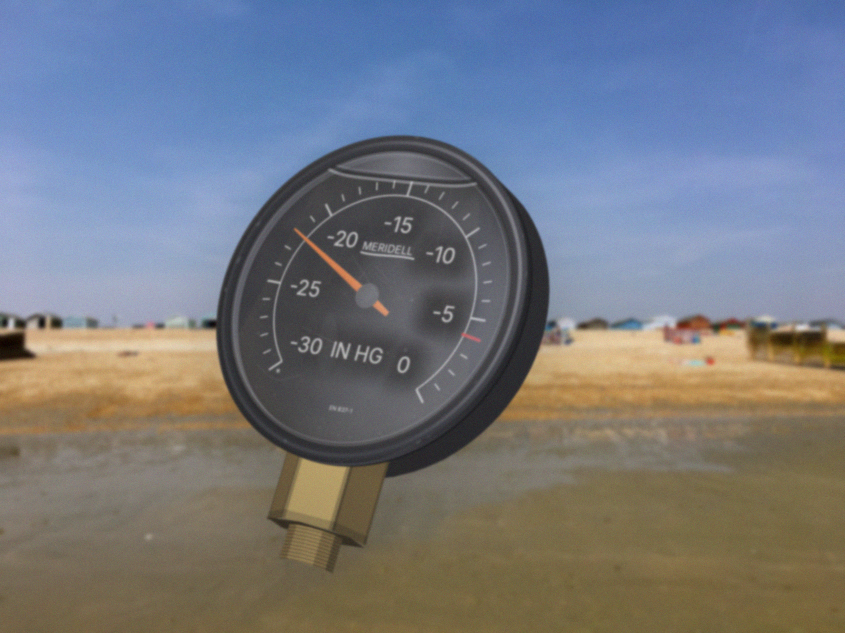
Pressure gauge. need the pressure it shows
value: -22 inHg
